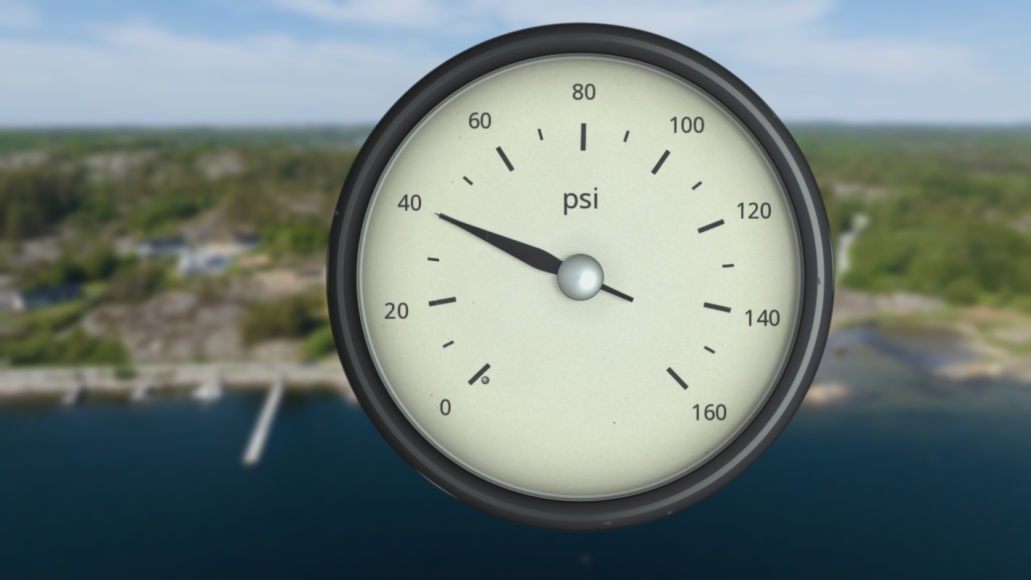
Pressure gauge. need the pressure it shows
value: 40 psi
